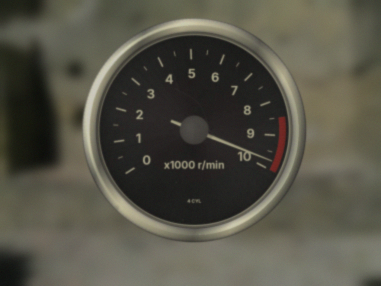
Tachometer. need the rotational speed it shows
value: 9750 rpm
